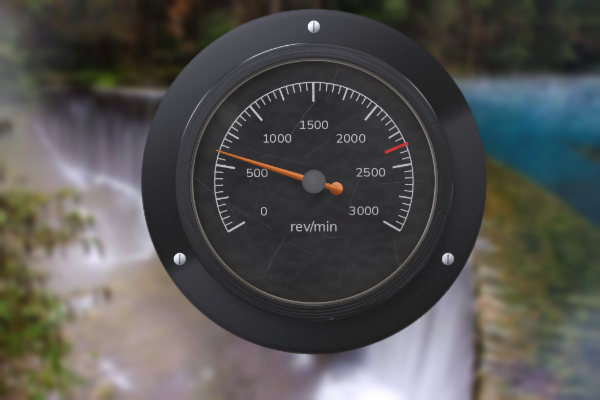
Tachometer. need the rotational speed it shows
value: 600 rpm
